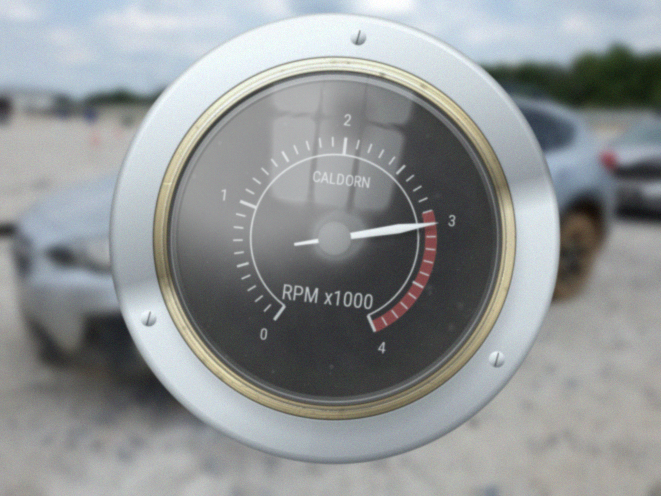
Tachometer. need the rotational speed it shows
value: 3000 rpm
